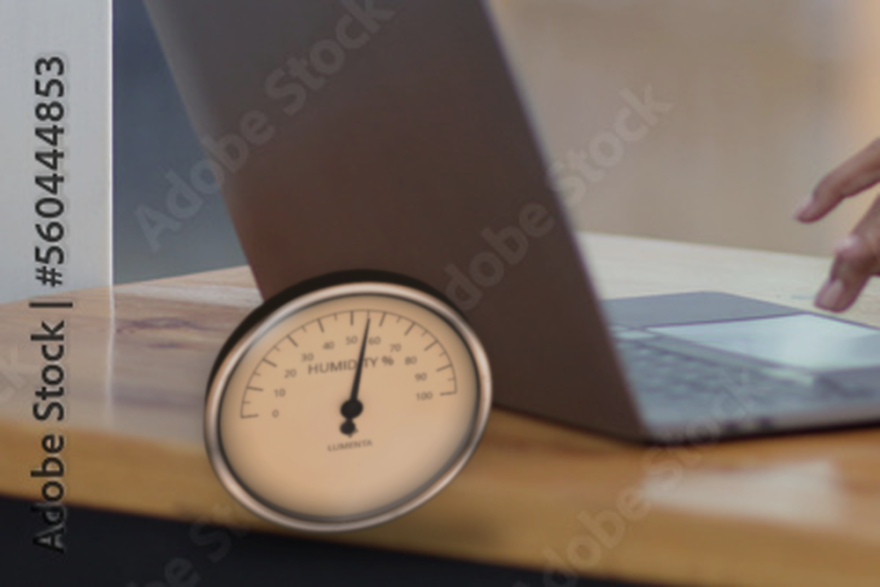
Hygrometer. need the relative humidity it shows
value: 55 %
